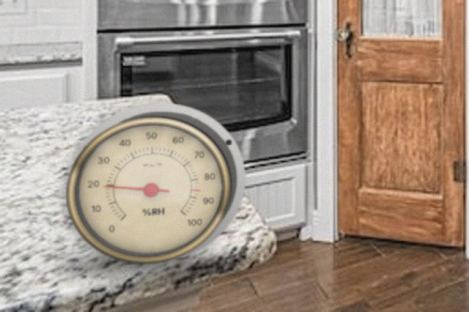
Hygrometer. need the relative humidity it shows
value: 20 %
